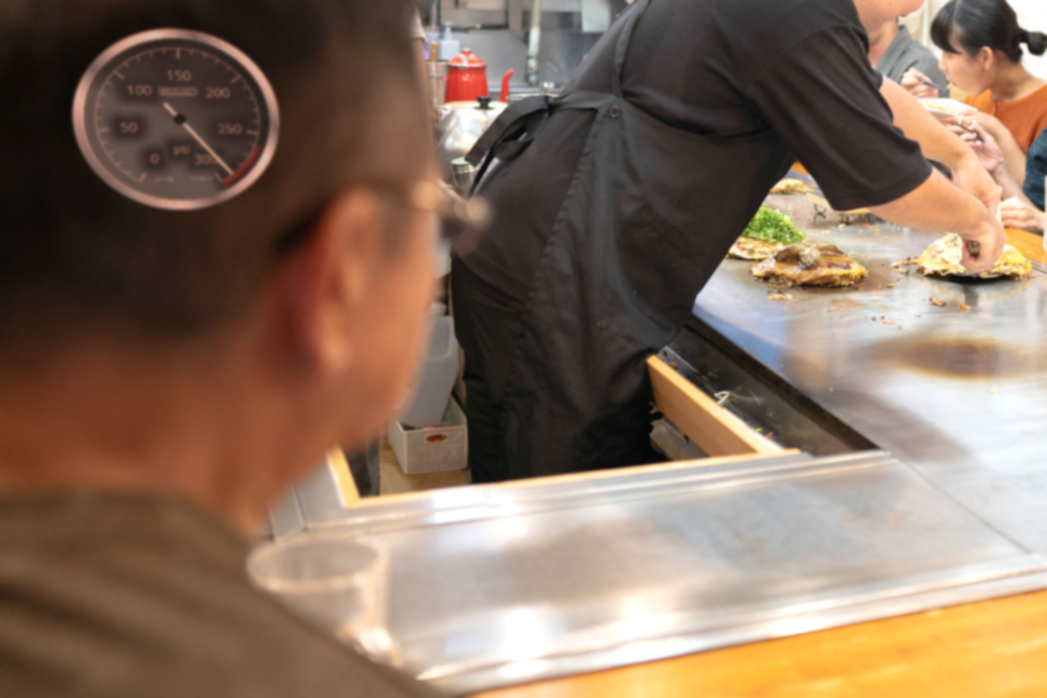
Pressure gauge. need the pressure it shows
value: 290 psi
